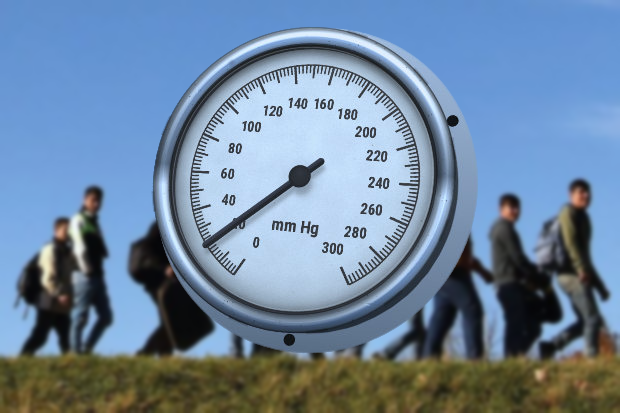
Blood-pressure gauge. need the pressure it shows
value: 20 mmHg
